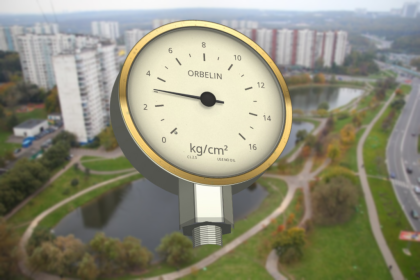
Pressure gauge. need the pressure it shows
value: 3 kg/cm²
